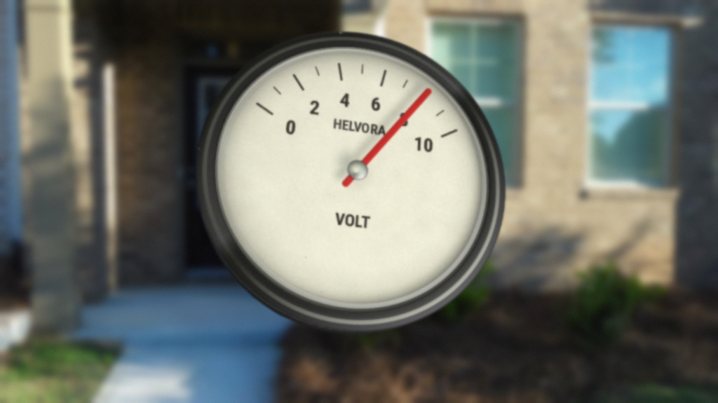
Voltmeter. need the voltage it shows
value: 8 V
